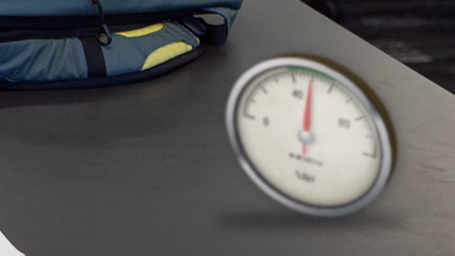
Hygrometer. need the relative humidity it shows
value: 50 %
